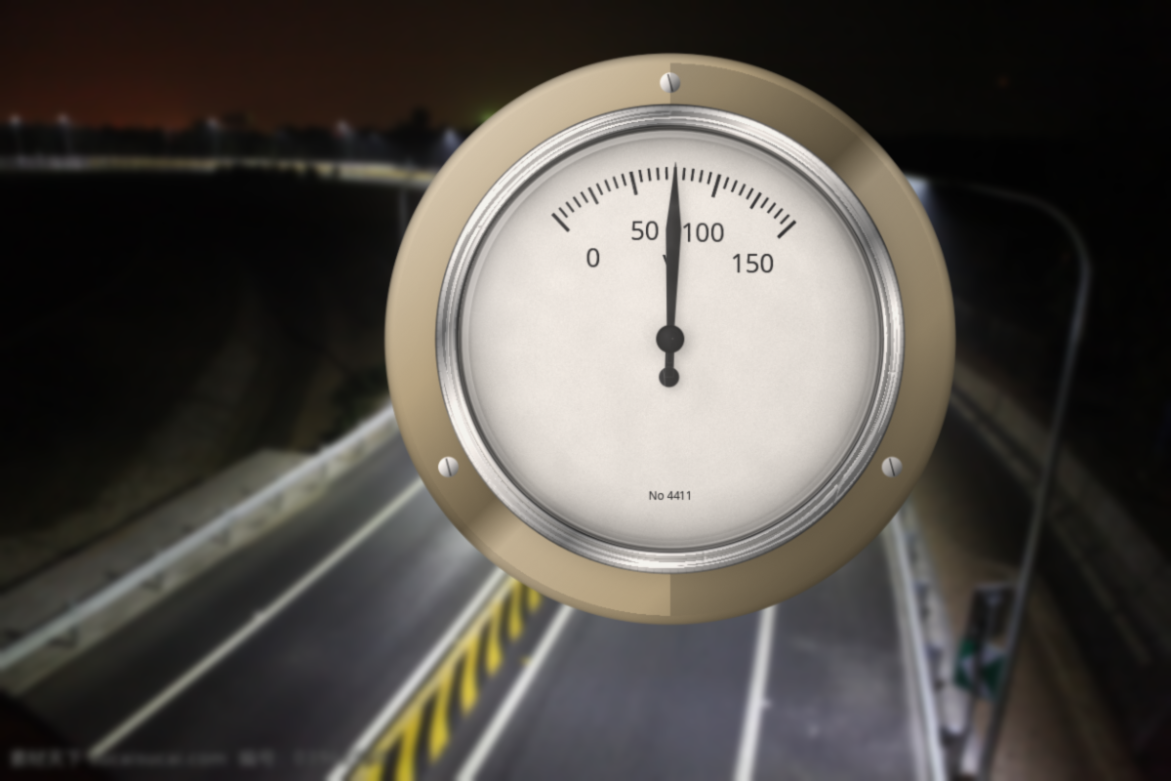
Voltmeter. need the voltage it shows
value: 75 V
